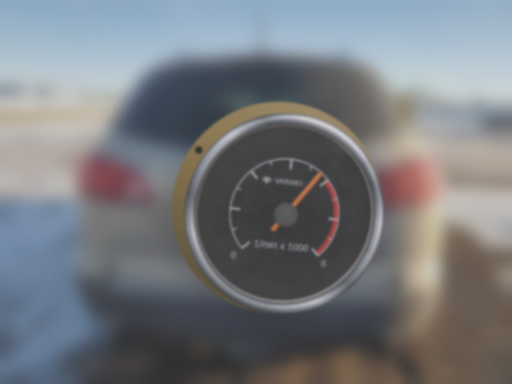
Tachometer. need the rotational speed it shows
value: 3750 rpm
